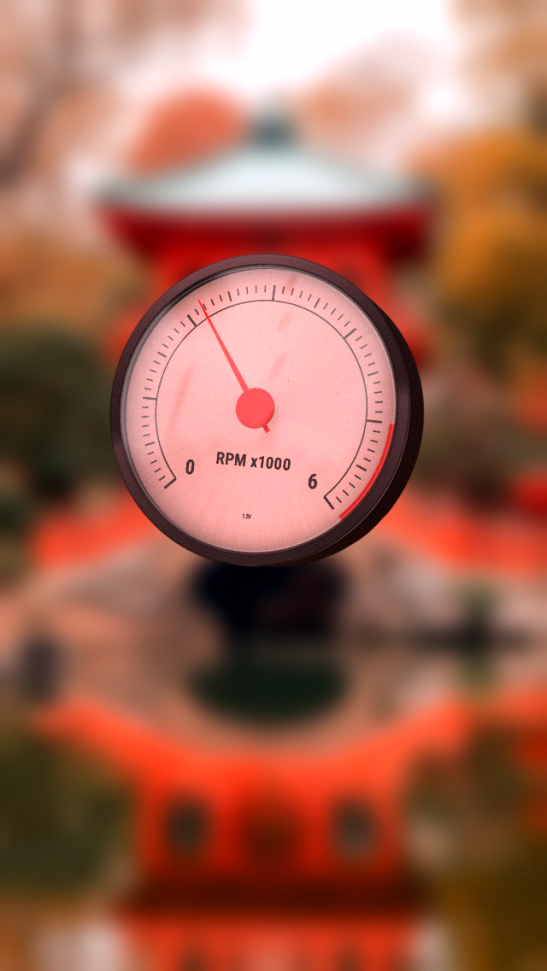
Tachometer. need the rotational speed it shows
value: 2200 rpm
